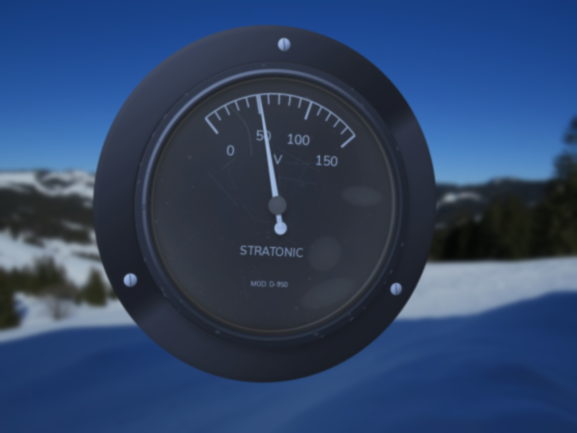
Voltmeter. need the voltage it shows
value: 50 V
